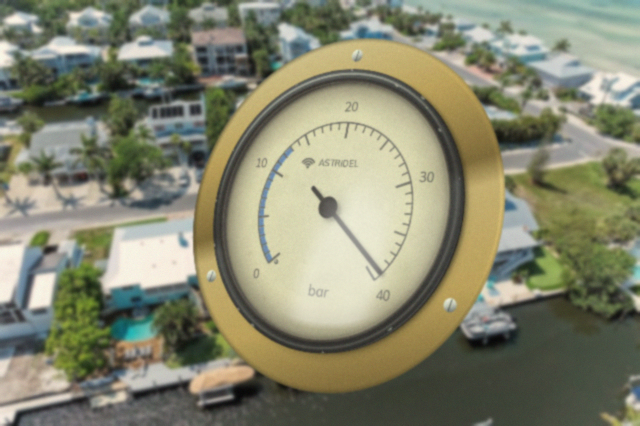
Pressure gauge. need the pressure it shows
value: 39 bar
